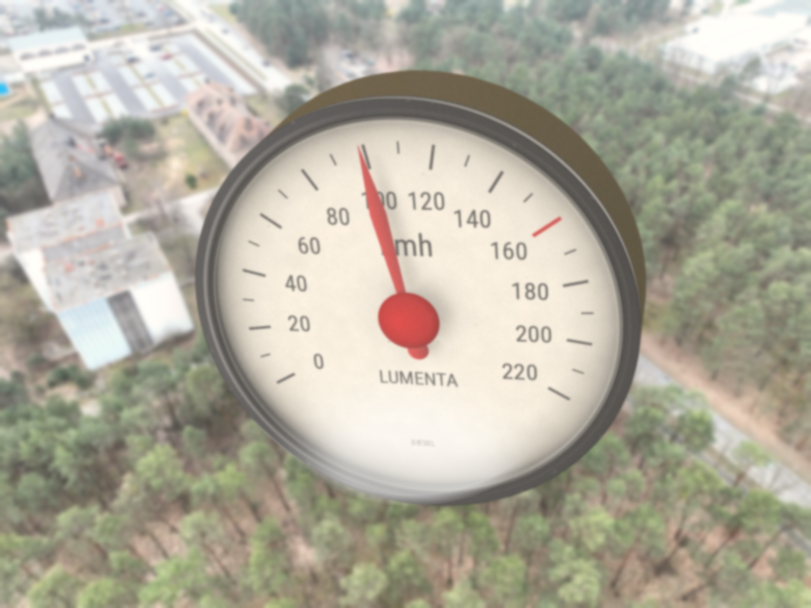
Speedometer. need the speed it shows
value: 100 km/h
